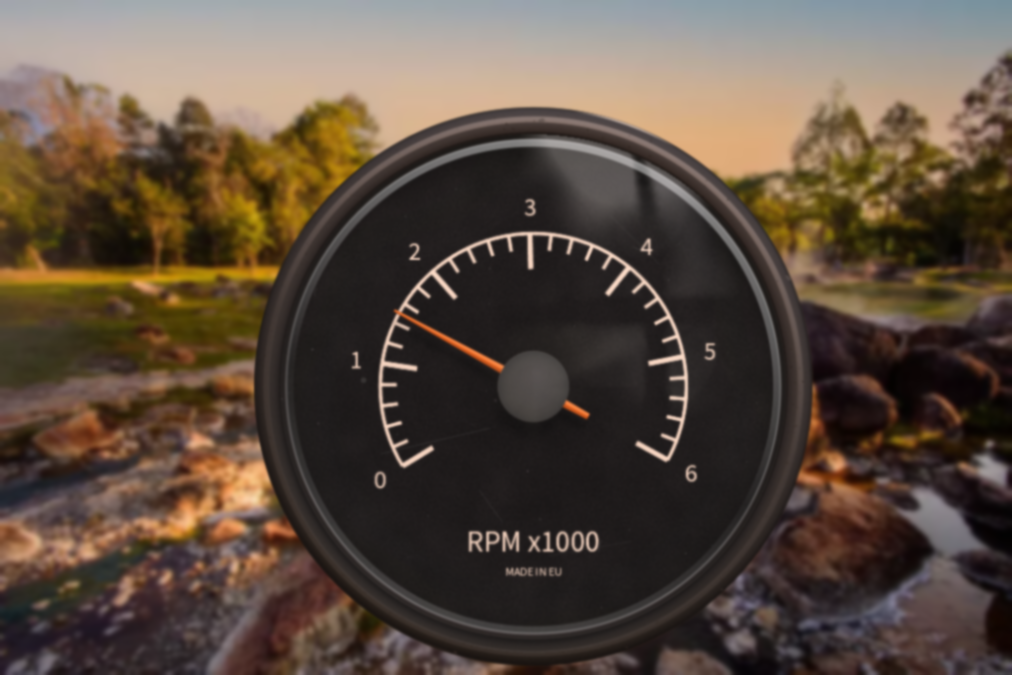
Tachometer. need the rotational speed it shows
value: 1500 rpm
